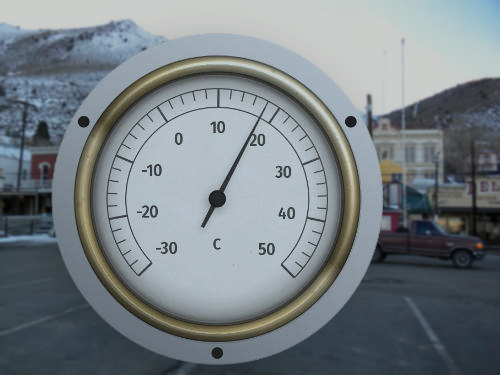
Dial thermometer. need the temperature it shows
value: 18 °C
